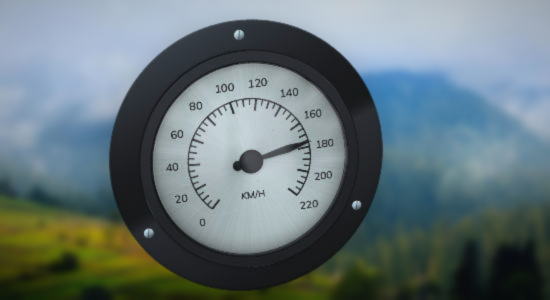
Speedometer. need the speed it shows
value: 175 km/h
